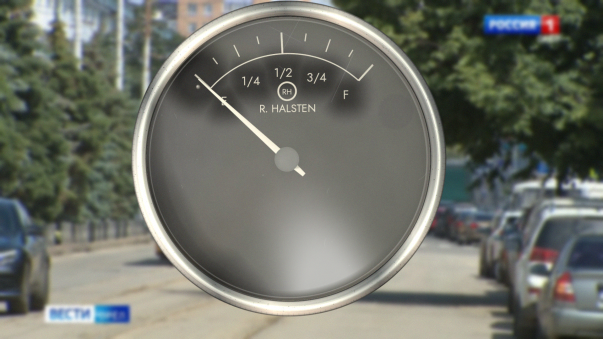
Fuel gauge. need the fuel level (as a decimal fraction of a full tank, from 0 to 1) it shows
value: 0
